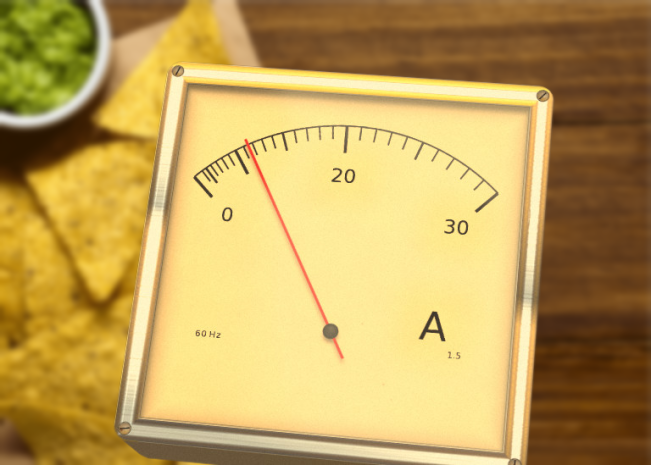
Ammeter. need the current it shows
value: 11.5 A
